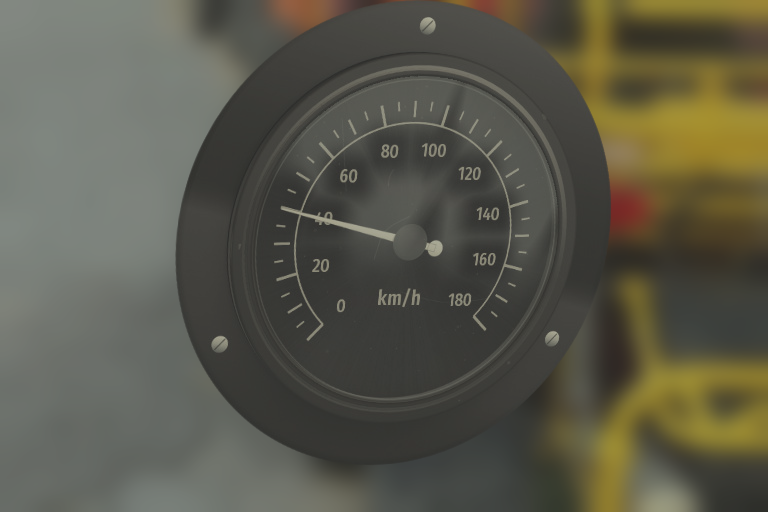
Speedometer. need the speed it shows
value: 40 km/h
